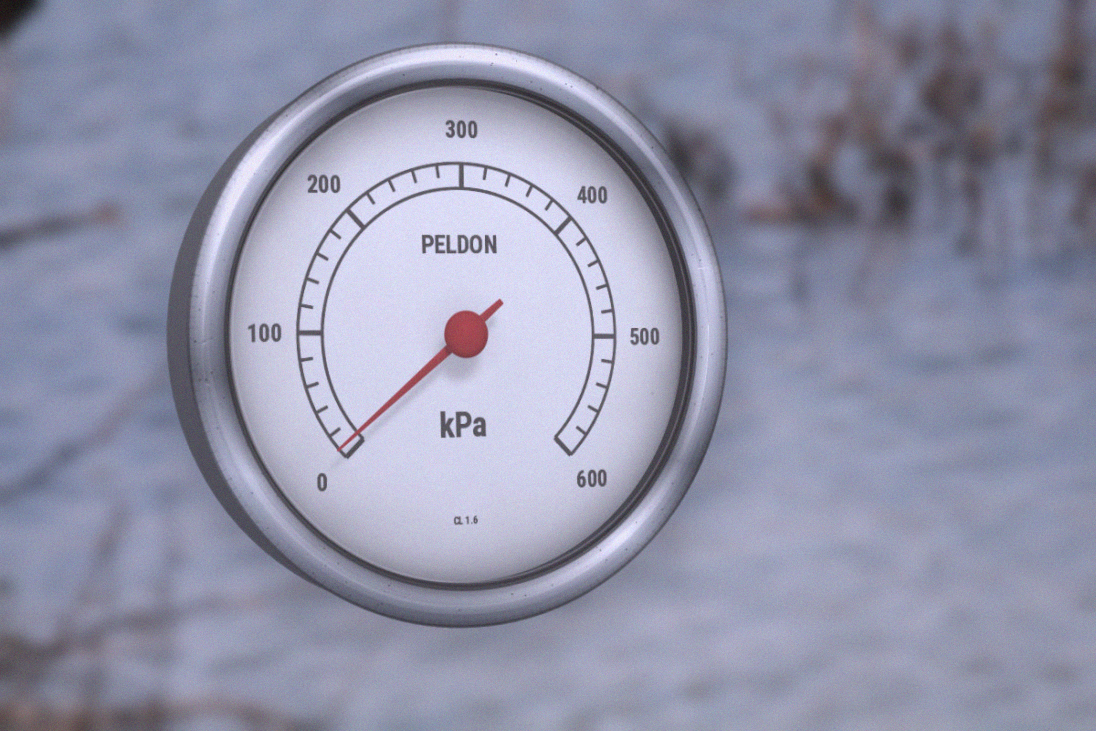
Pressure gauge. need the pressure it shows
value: 10 kPa
